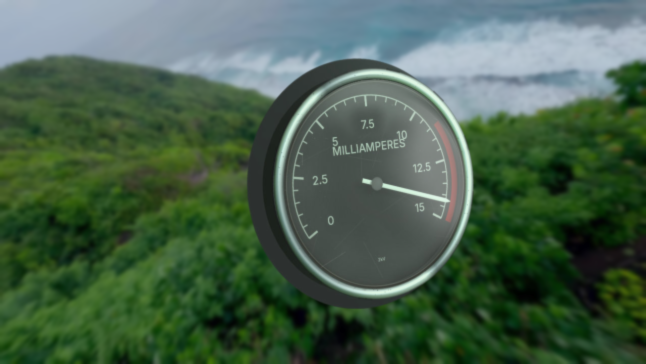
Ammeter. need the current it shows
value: 14.25 mA
